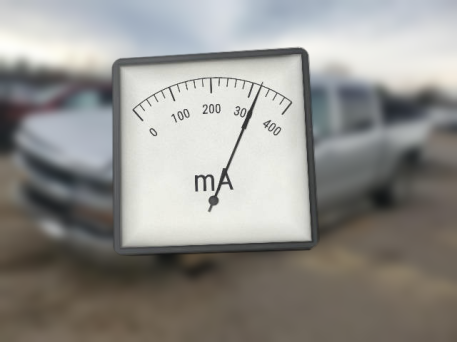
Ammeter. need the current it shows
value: 320 mA
